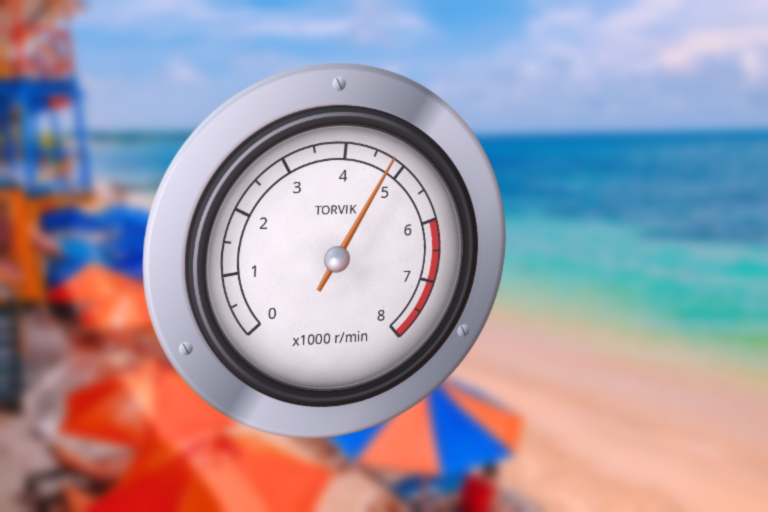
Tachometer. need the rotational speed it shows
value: 4750 rpm
